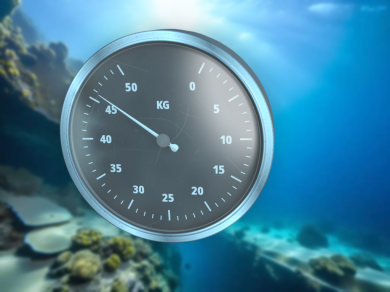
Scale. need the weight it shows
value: 46 kg
